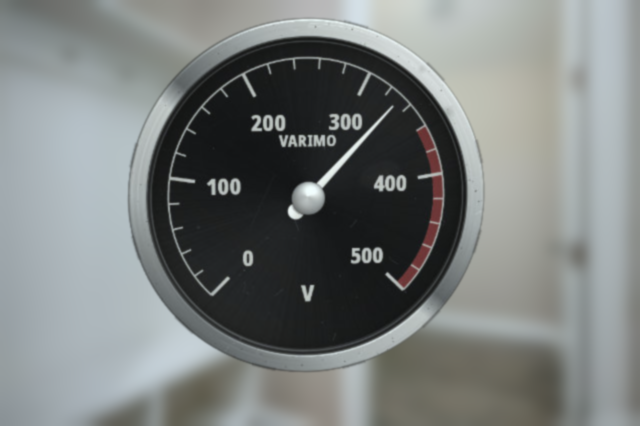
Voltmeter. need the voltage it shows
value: 330 V
